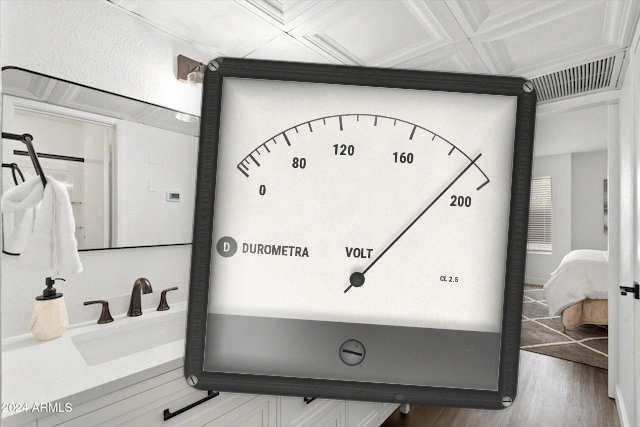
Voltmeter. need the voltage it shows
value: 190 V
